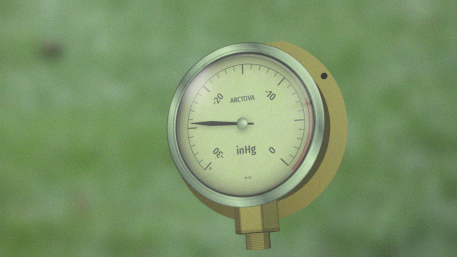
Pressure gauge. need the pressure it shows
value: -24.5 inHg
